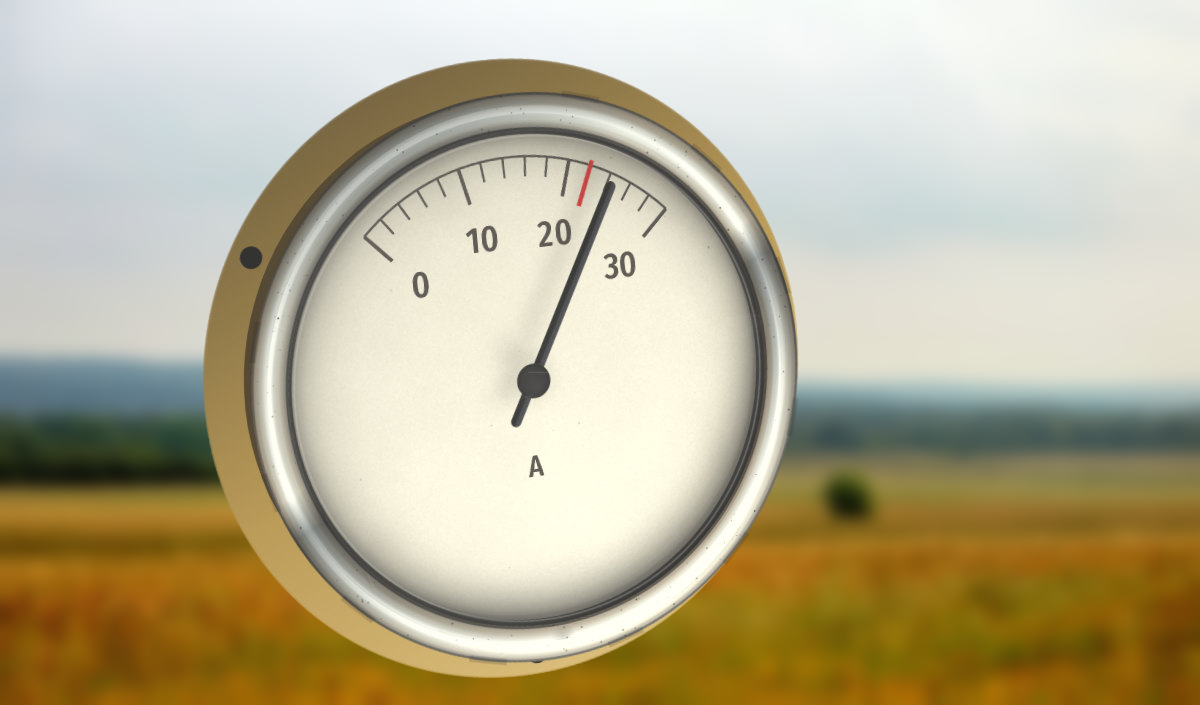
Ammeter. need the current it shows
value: 24 A
